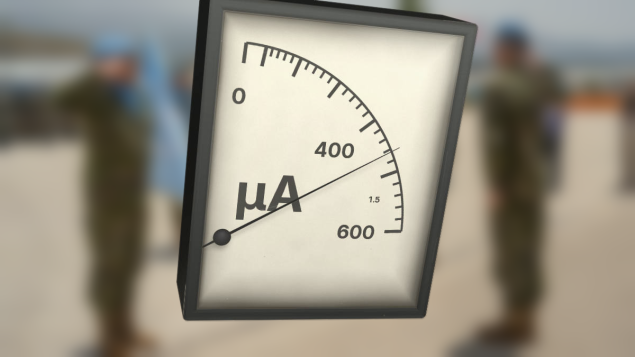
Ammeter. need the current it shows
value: 460 µA
